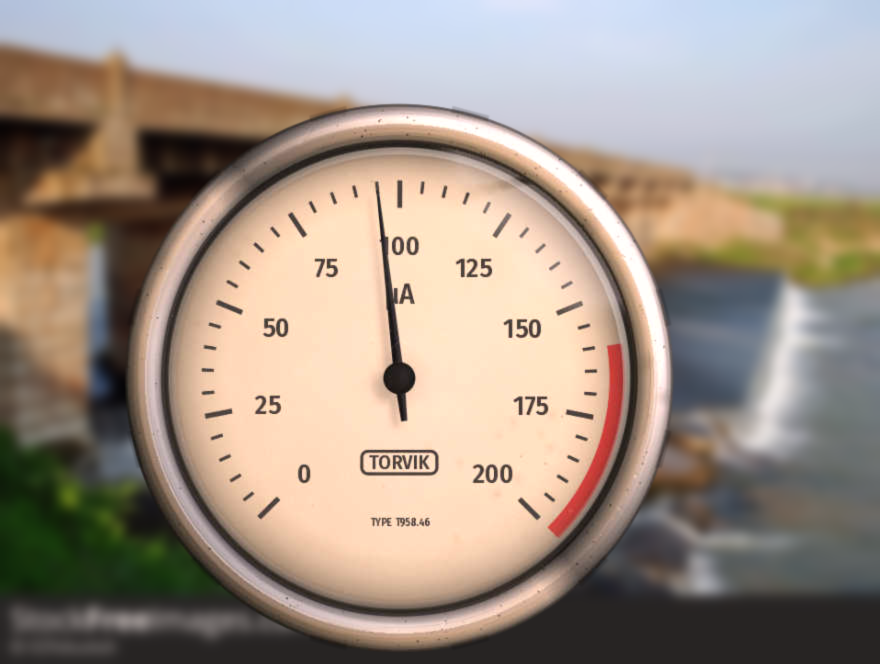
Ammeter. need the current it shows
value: 95 µA
